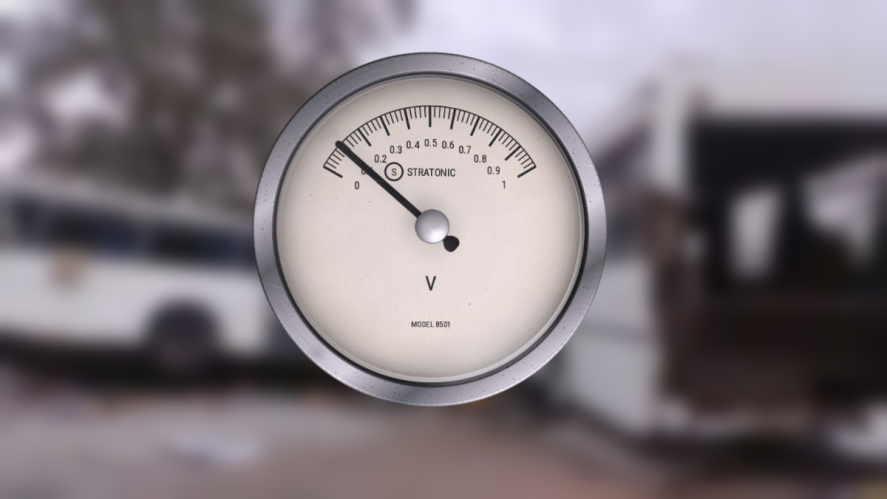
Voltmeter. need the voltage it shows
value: 0.1 V
